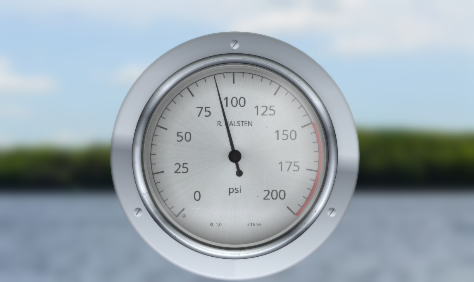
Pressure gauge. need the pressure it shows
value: 90 psi
